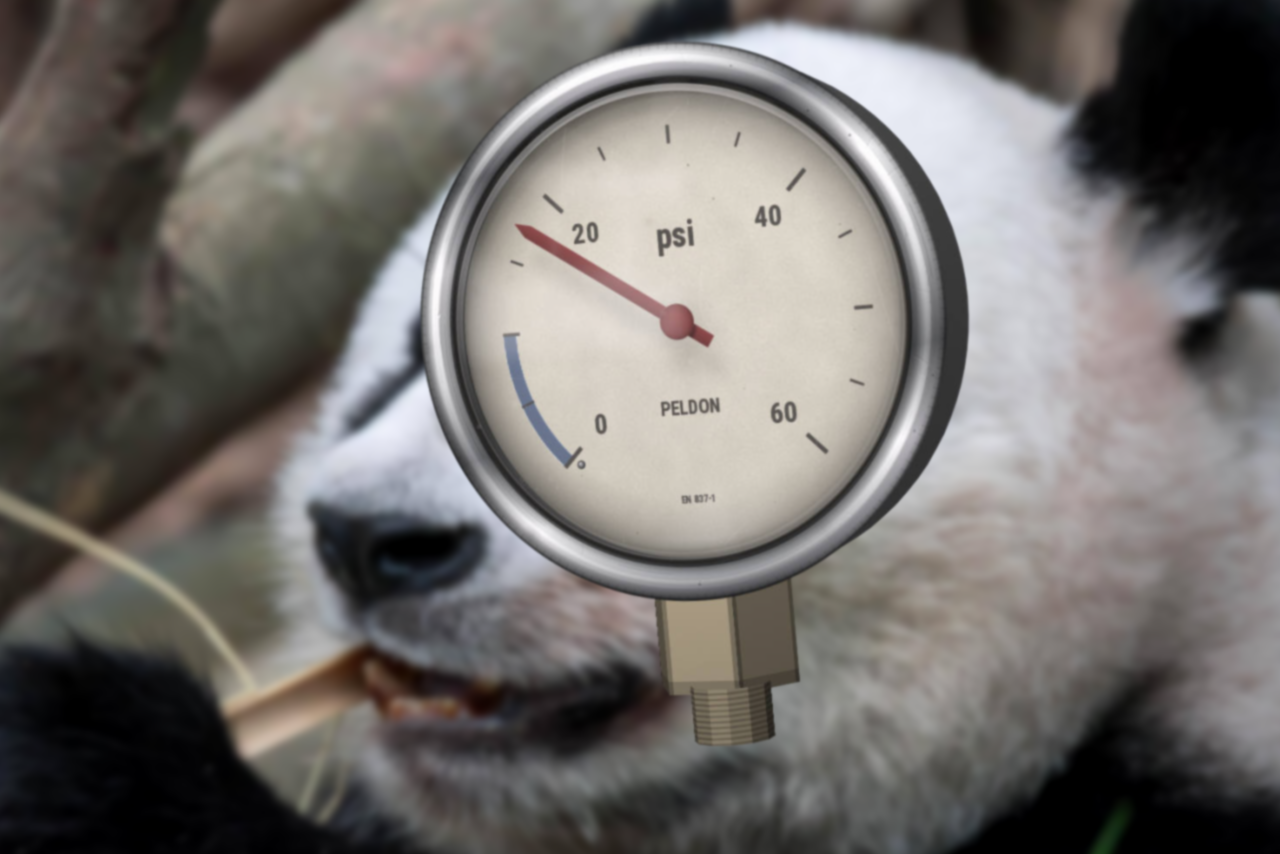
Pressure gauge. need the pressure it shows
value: 17.5 psi
